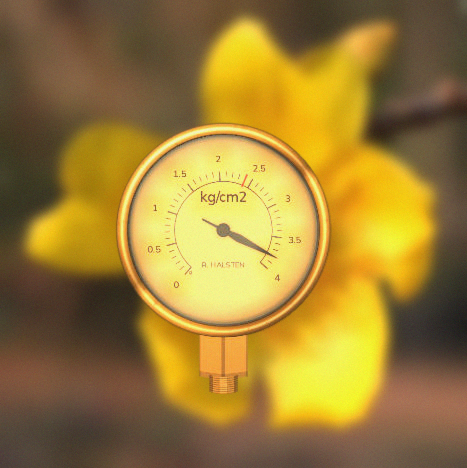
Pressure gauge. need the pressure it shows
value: 3.8 kg/cm²
